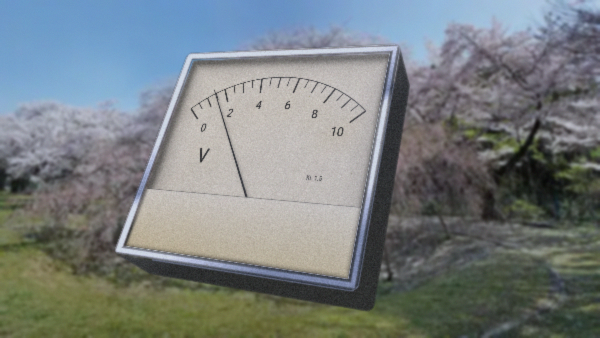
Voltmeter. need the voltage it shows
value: 1.5 V
